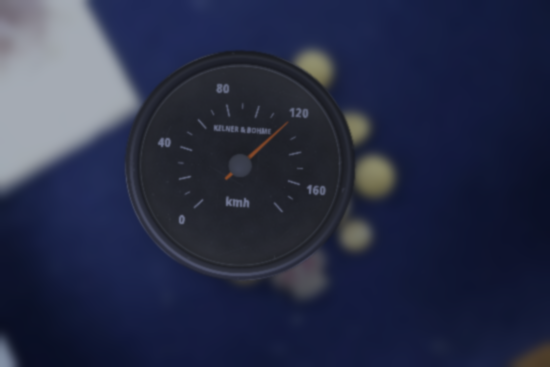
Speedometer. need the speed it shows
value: 120 km/h
